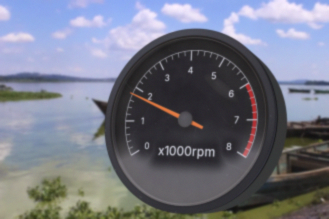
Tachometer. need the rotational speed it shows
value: 1800 rpm
